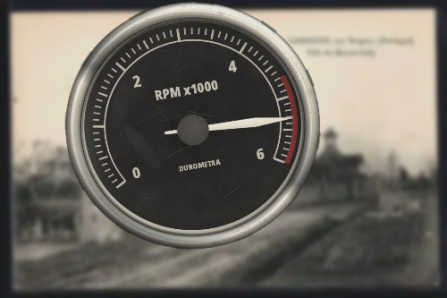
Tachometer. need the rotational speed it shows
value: 5300 rpm
